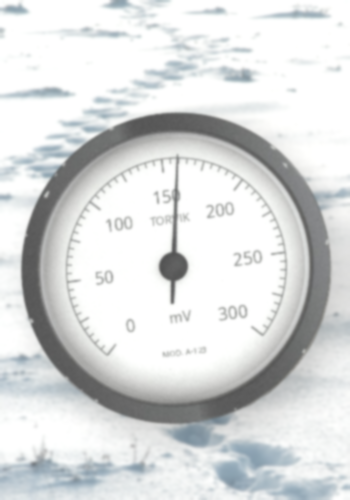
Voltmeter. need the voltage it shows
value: 160 mV
